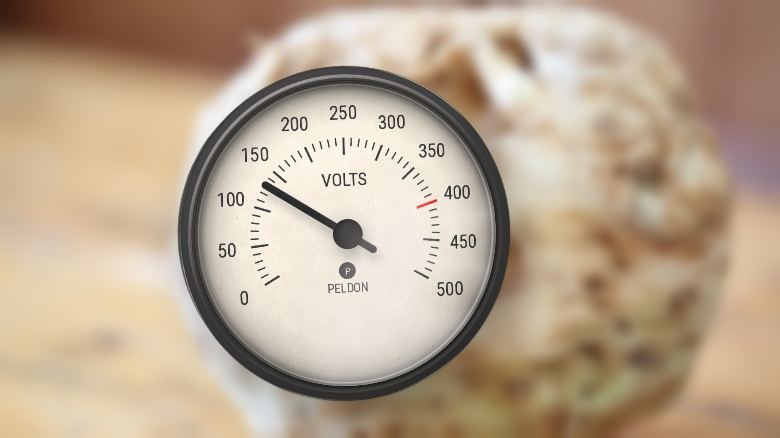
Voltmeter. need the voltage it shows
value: 130 V
